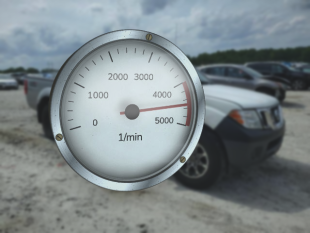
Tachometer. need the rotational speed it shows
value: 4500 rpm
